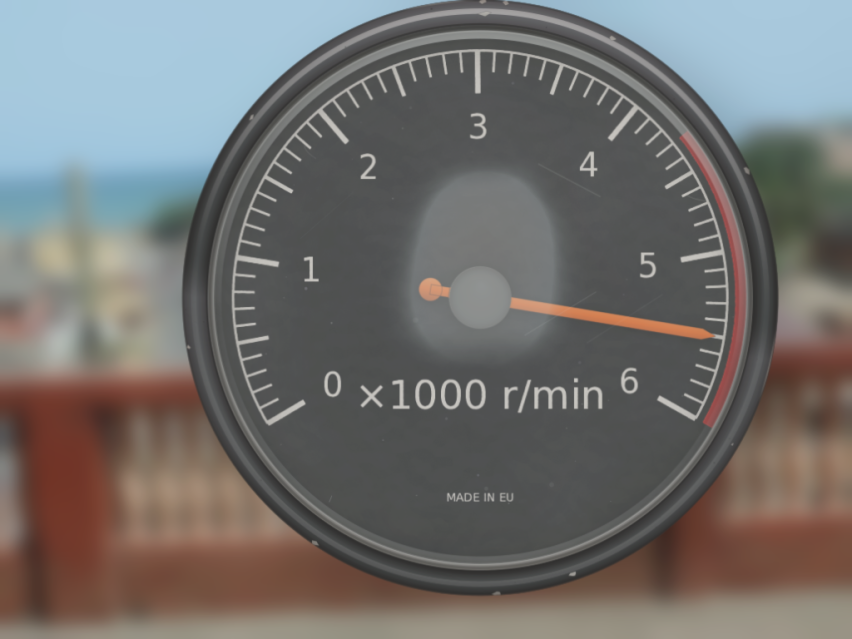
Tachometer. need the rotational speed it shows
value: 5500 rpm
